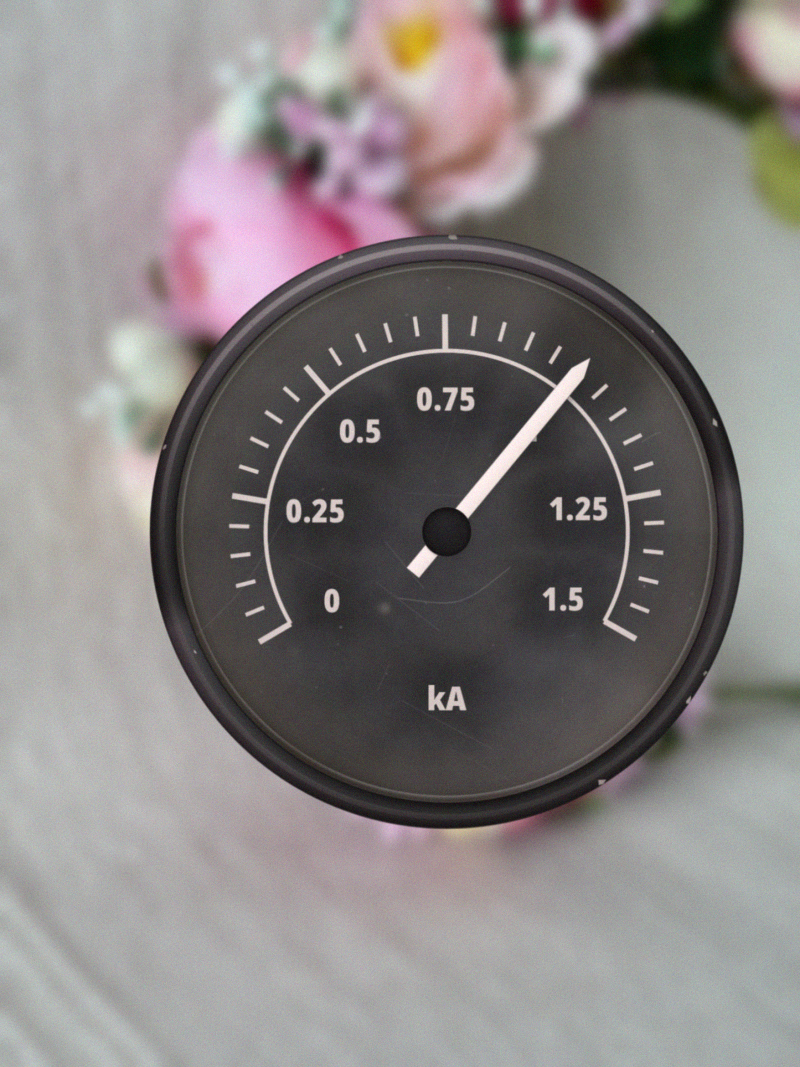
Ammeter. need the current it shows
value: 1 kA
